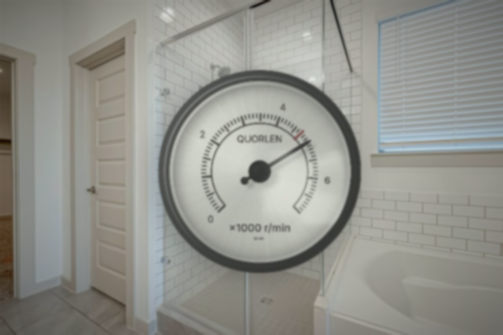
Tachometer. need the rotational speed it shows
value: 5000 rpm
